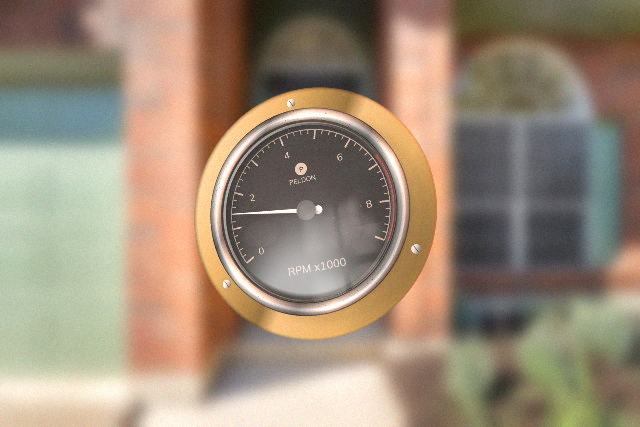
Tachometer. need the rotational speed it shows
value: 1400 rpm
